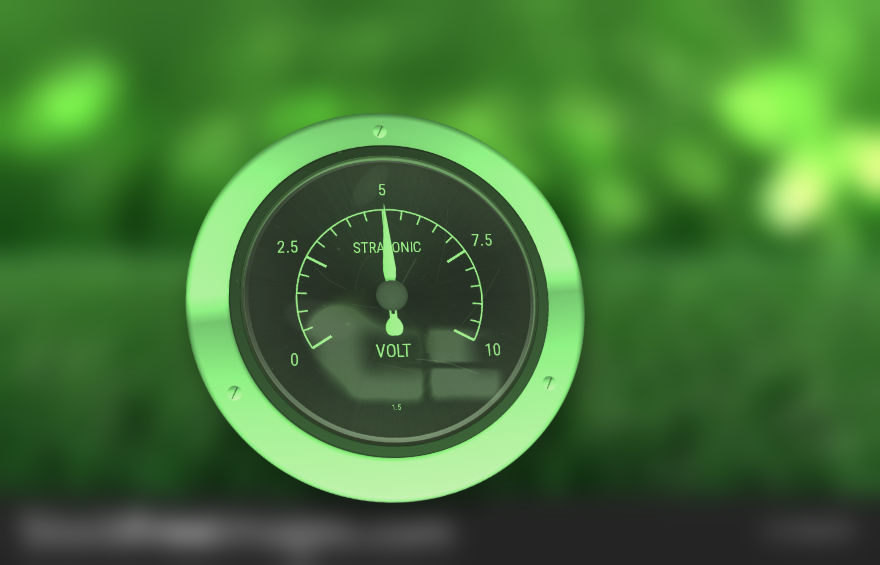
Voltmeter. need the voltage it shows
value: 5 V
